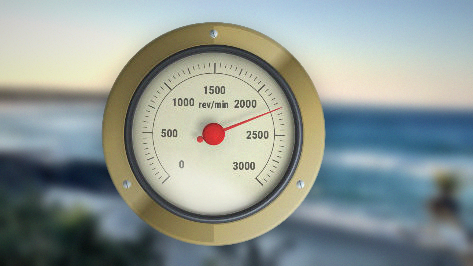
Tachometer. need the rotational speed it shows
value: 2250 rpm
